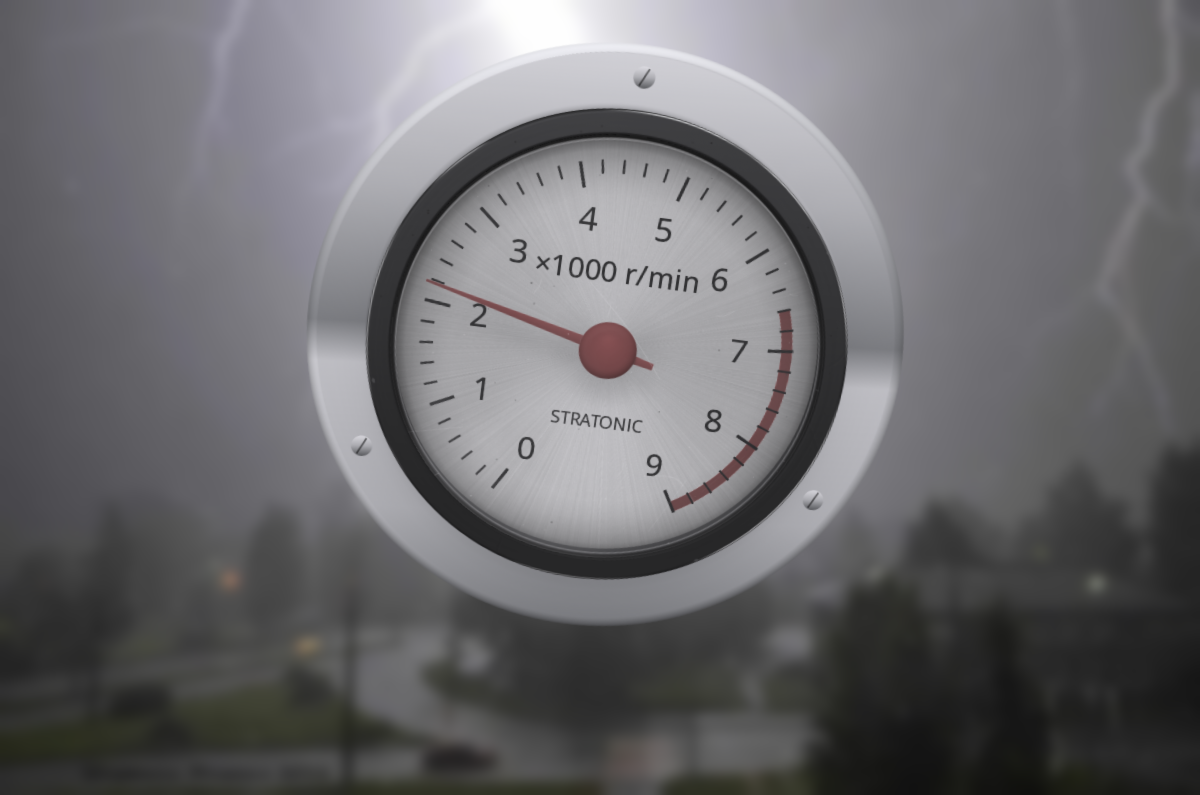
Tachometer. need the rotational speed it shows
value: 2200 rpm
